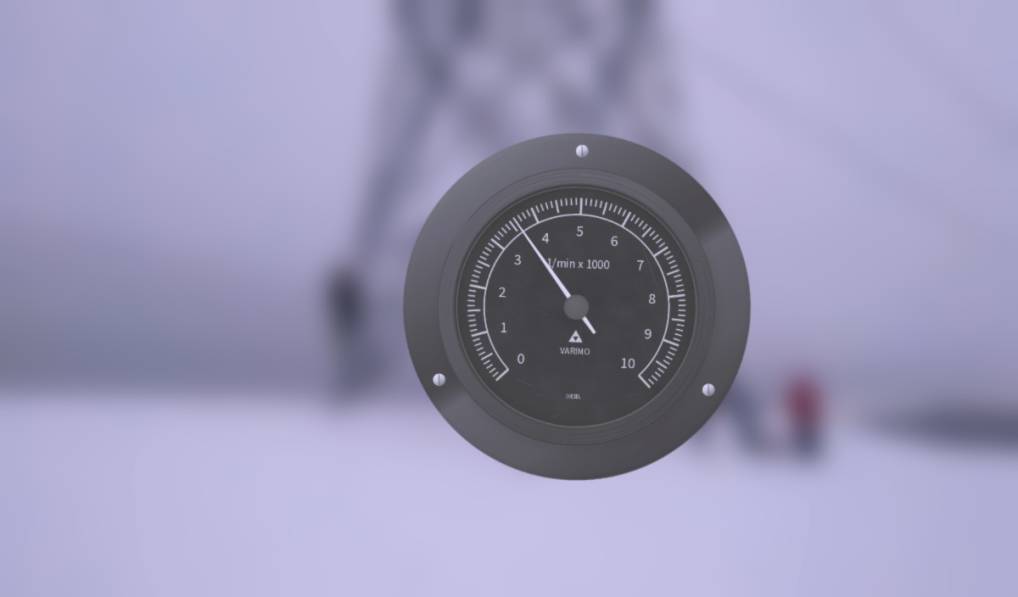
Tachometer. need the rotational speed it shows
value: 3600 rpm
